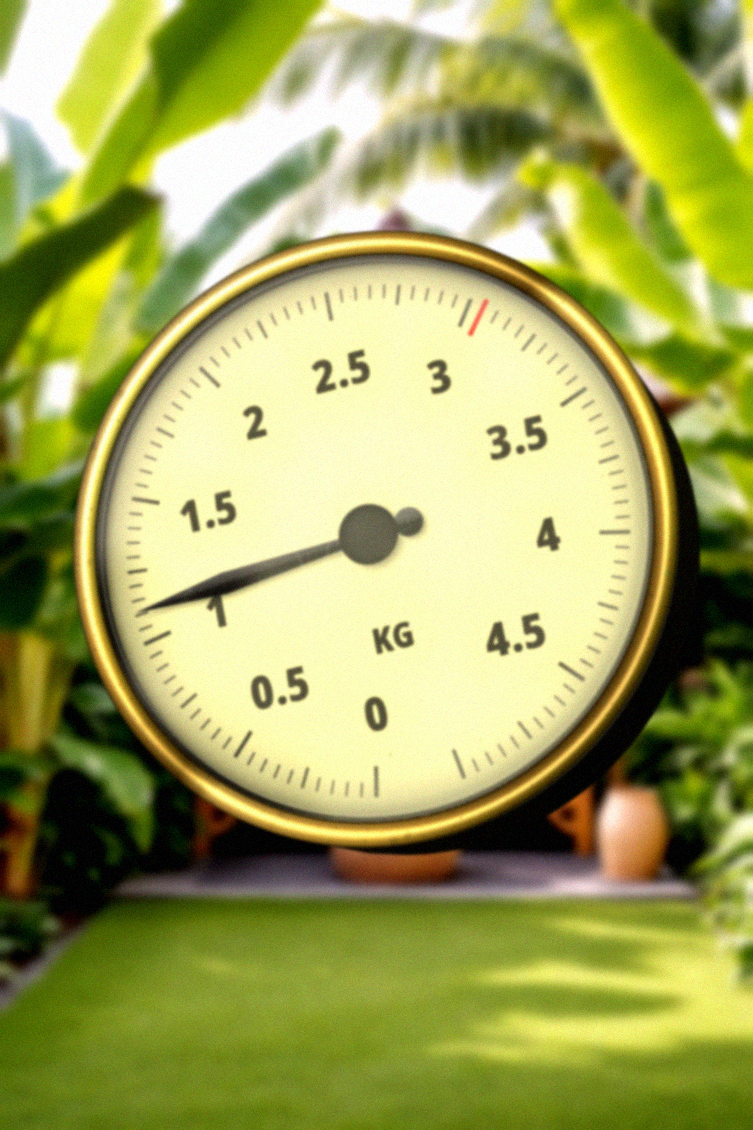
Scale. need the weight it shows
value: 1.1 kg
